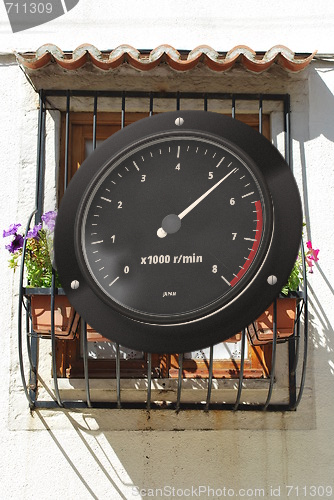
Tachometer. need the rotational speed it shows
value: 5400 rpm
